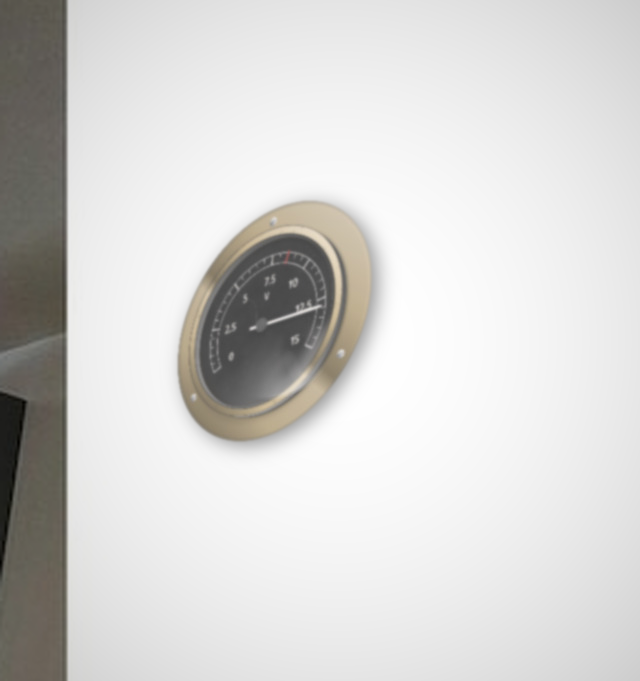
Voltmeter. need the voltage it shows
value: 13 V
